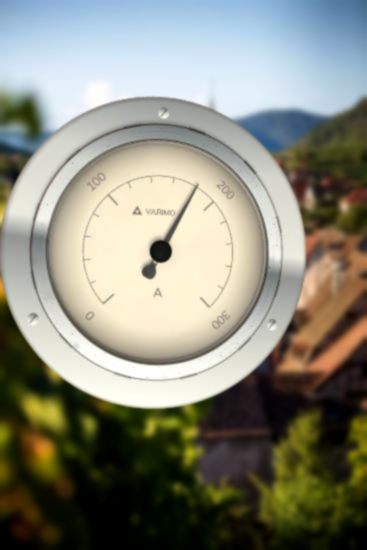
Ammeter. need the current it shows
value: 180 A
